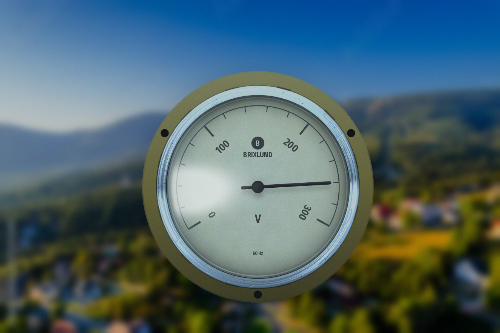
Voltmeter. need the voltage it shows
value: 260 V
